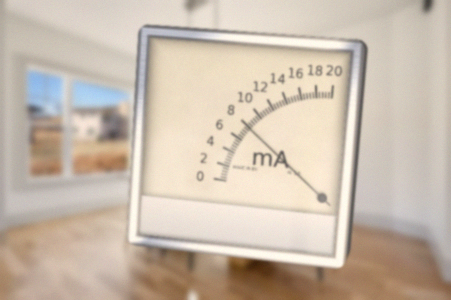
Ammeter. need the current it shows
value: 8 mA
